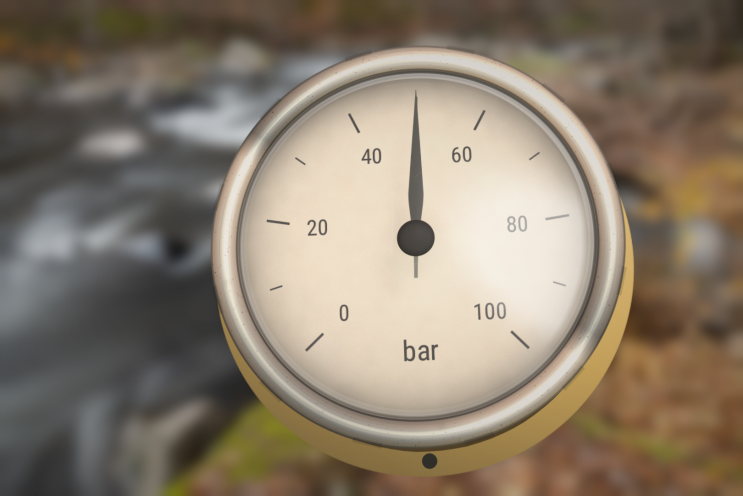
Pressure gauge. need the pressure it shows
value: 50 bar
